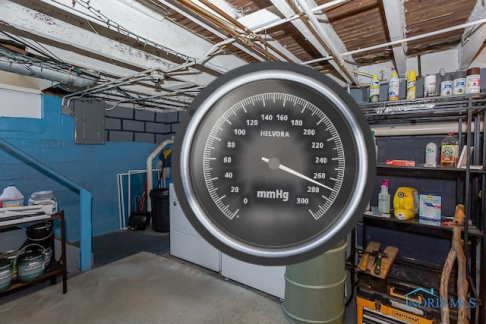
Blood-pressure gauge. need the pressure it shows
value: 270 mmHg
